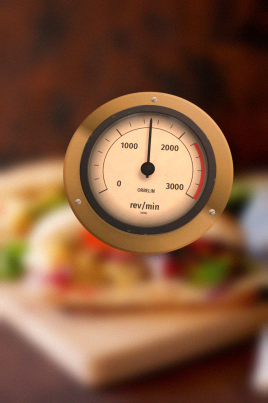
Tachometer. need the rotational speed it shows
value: 1500 rpm
